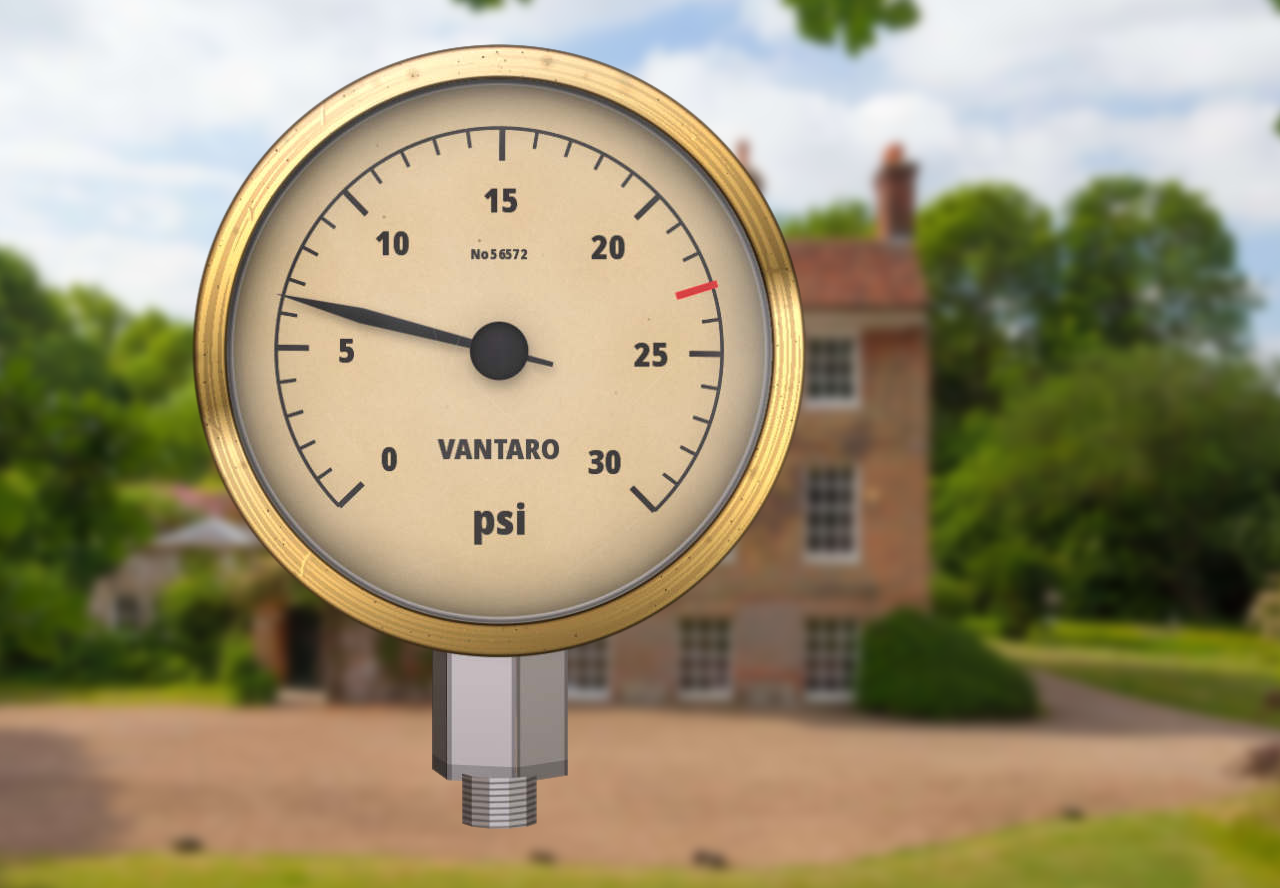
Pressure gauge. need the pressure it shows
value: 6.5 psi
